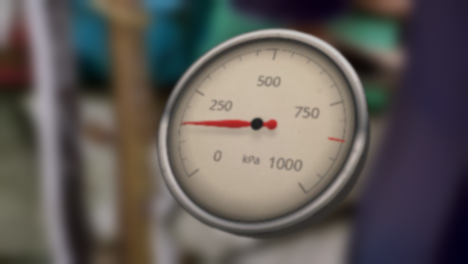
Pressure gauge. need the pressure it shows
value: 150 kPa
